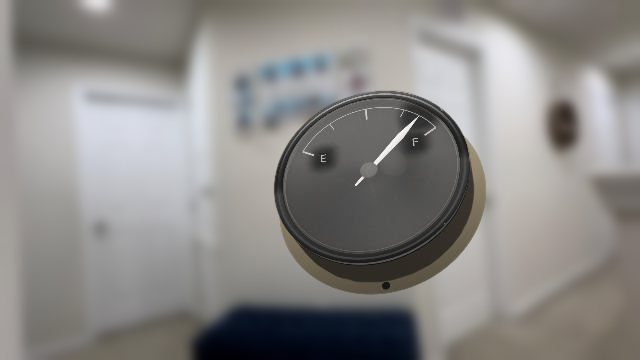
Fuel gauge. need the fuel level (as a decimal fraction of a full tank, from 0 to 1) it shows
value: 0.875
